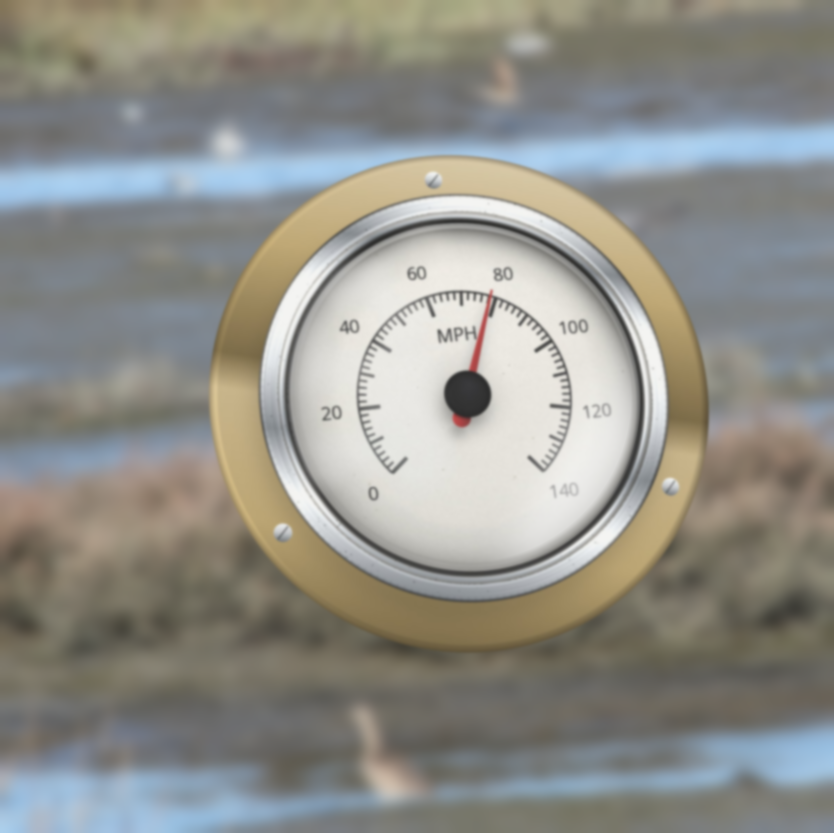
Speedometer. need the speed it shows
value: 78 mph
